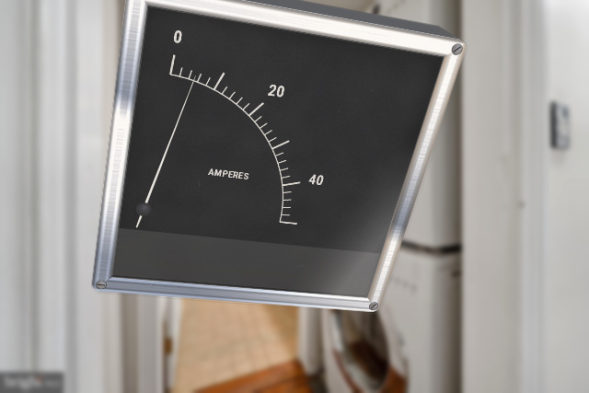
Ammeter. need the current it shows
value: 5 A
